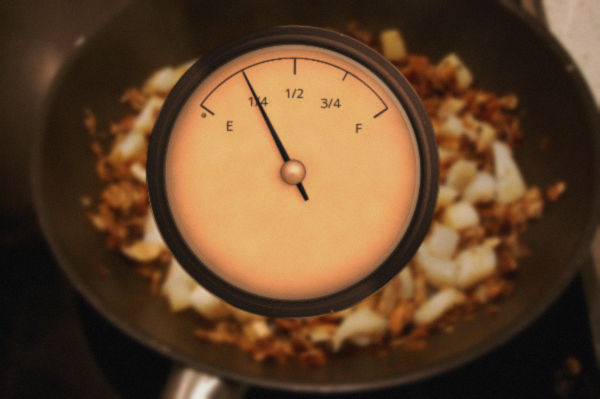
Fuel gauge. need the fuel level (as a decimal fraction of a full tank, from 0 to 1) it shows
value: 0.25
